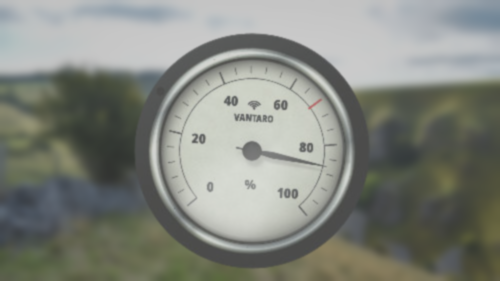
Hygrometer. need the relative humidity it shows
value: 86 %
